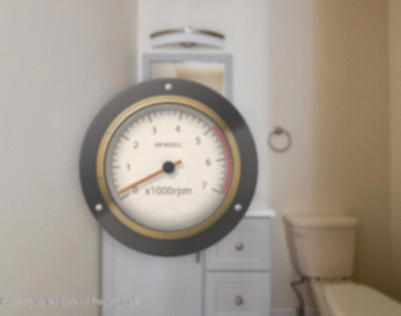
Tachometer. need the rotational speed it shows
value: 200 rpm
